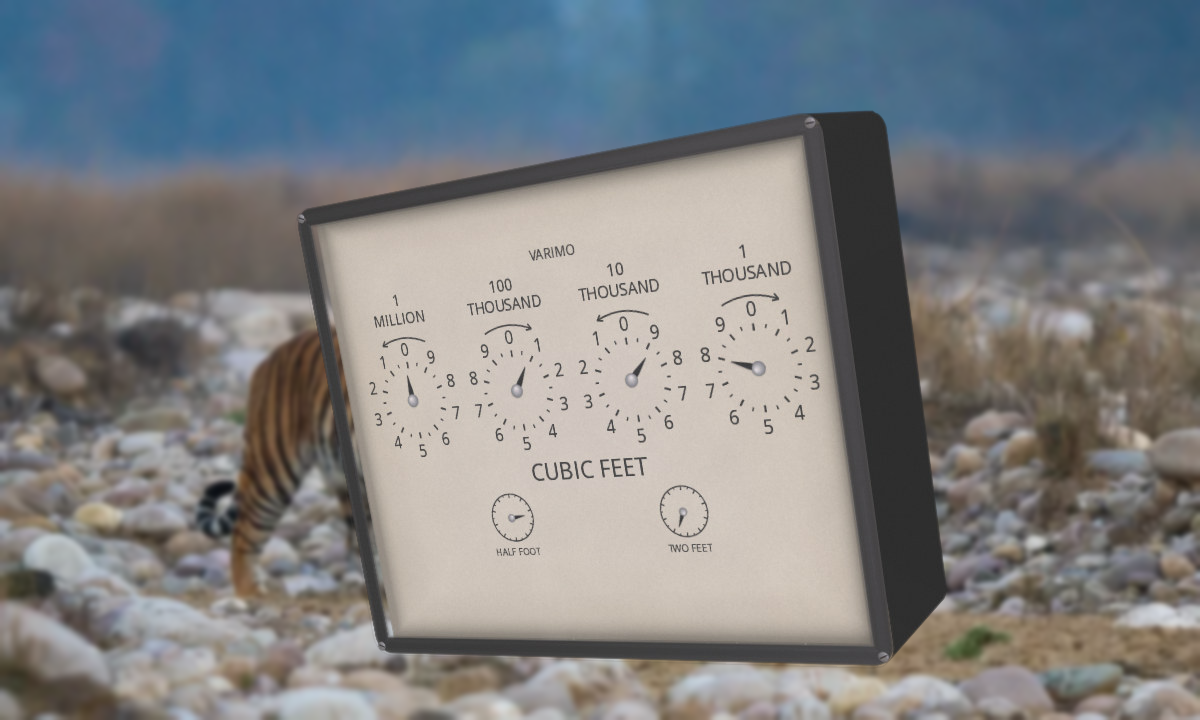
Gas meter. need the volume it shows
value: 8800 ft³
